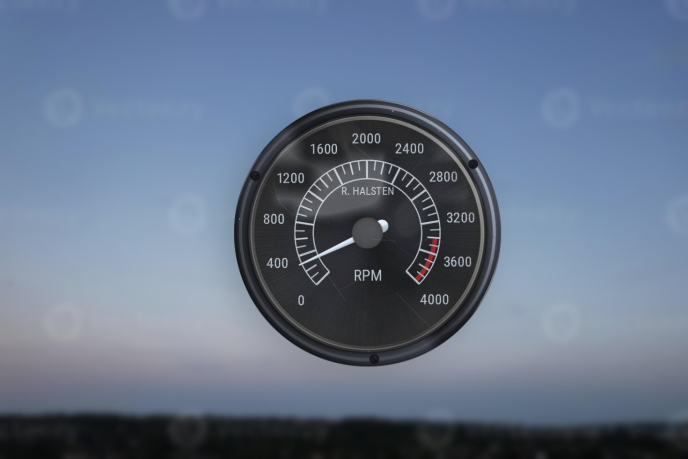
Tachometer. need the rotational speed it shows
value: 300 rpm
